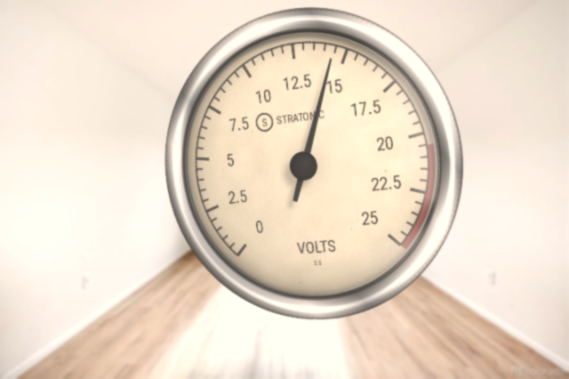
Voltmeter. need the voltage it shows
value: 14.5 V
